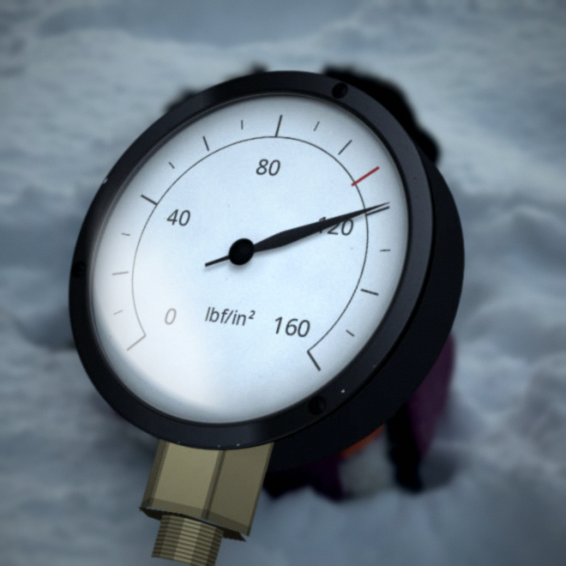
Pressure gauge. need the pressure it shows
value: 120 psi
